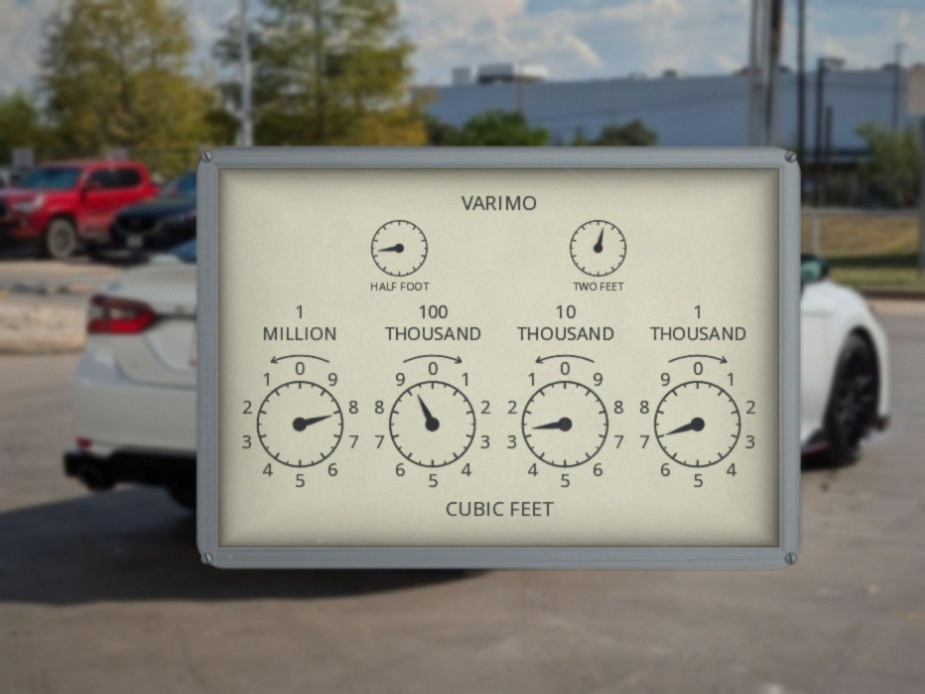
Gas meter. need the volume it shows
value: 792700 ft³
